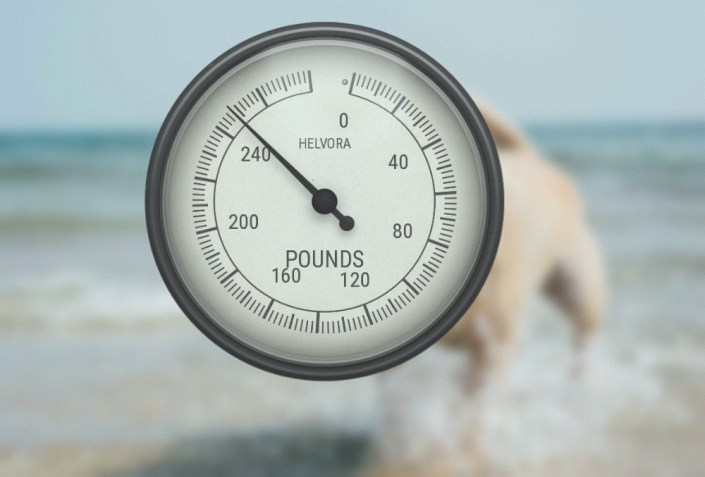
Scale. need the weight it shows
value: 248 lb
